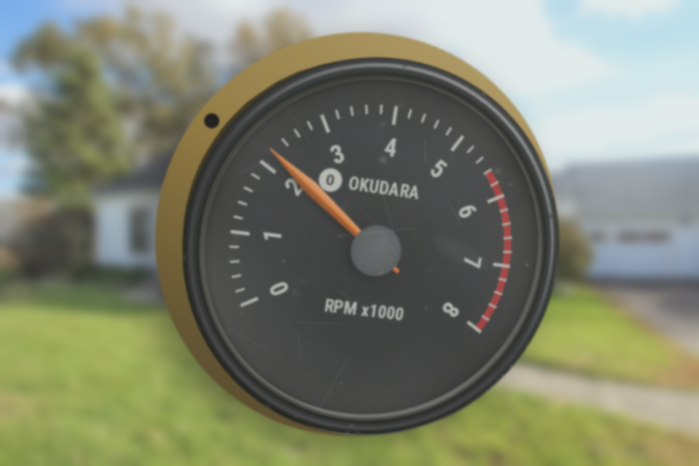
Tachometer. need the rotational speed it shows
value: 2200 rpm
